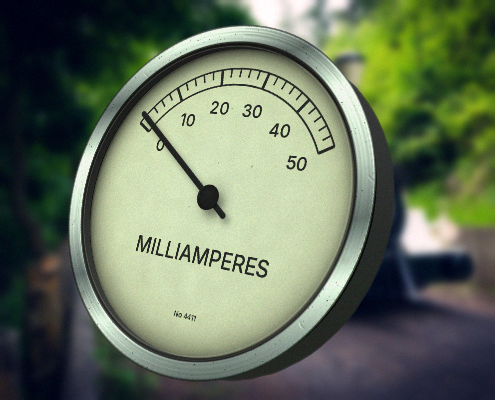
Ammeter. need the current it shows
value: 2 mA
